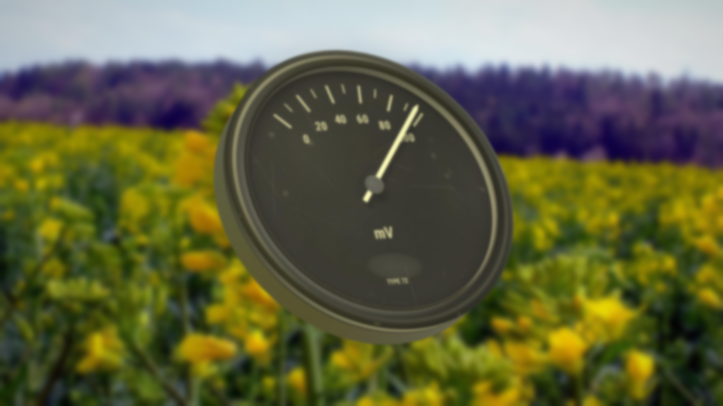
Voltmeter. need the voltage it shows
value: 95 mV
